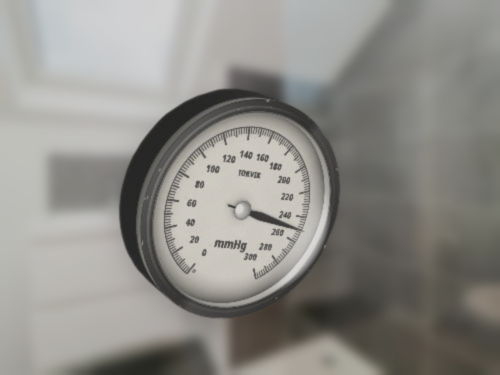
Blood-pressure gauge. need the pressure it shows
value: 250 mmHg
